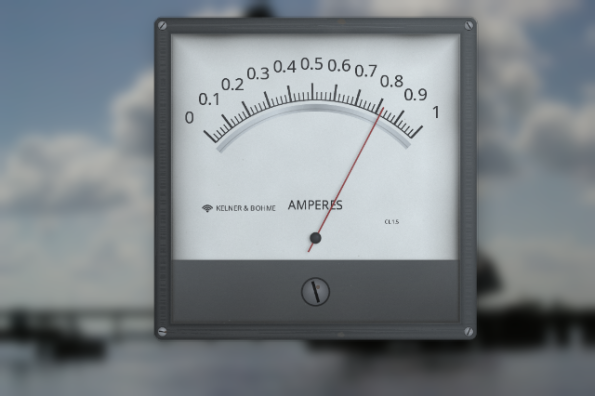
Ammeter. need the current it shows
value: 0.82 A
